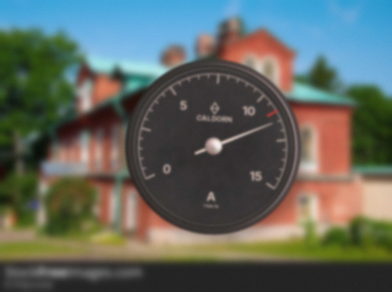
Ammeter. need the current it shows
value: 11.5 A
